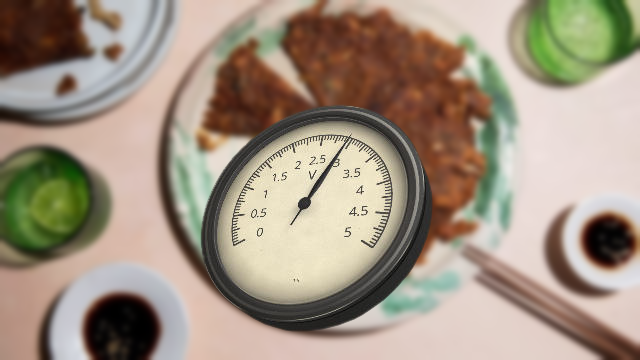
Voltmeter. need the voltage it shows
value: 3 V
